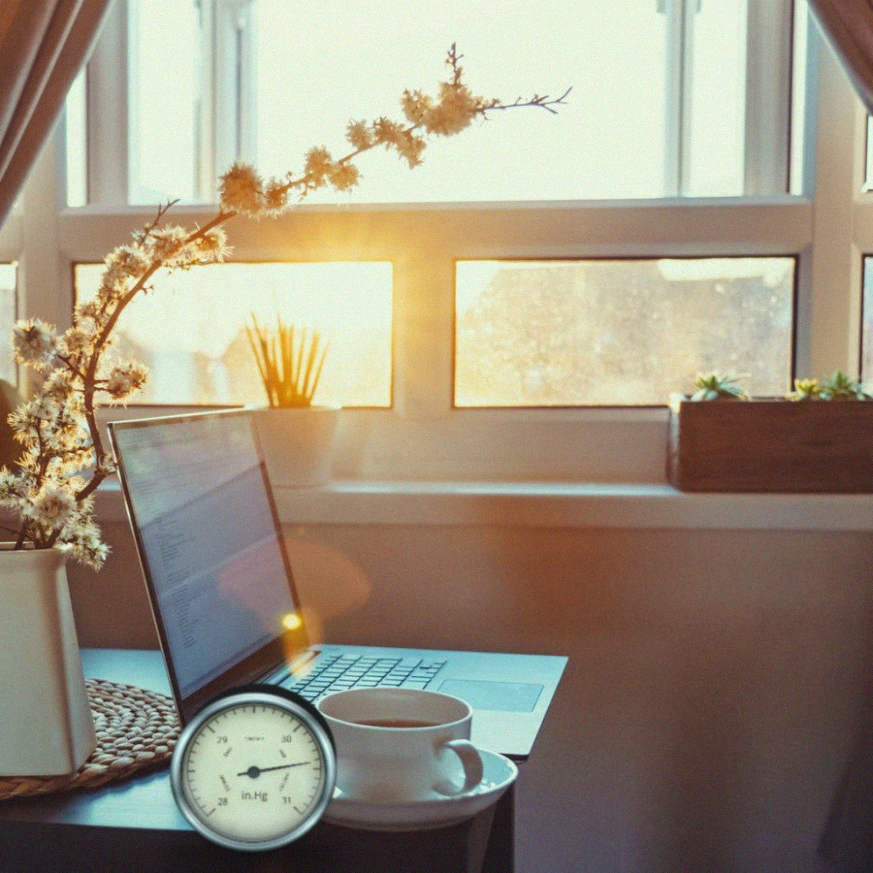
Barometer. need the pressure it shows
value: 30.4 inHg
